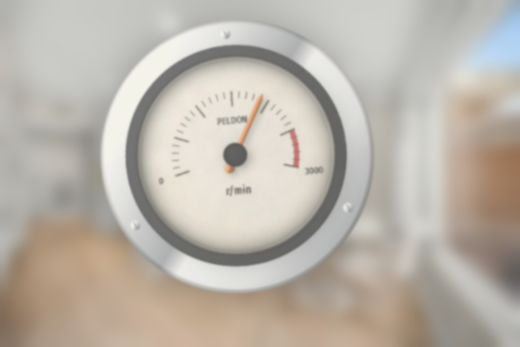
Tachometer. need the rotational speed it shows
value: 1900 rpm
